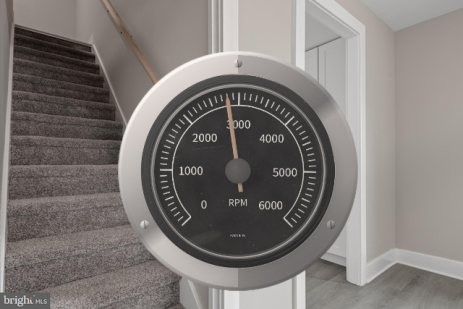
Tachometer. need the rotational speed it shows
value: 2800 rpm
